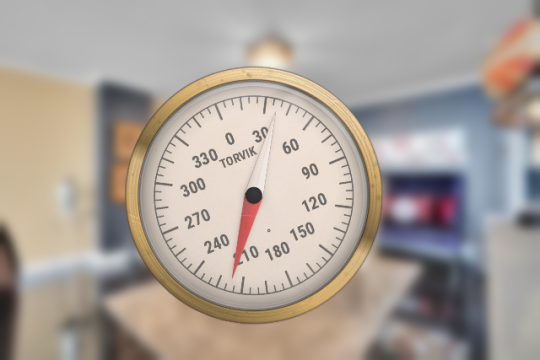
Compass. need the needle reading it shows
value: 217.5 °
